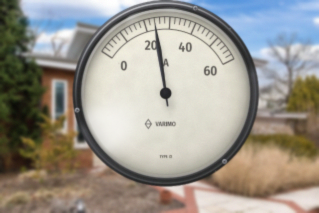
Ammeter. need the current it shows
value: 24 A
